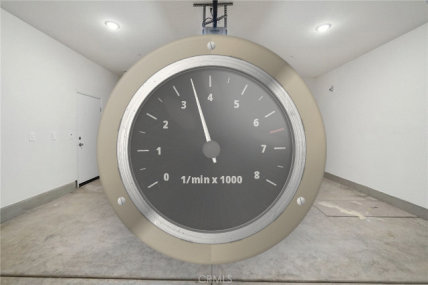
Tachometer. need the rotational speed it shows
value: 3500 rpm
